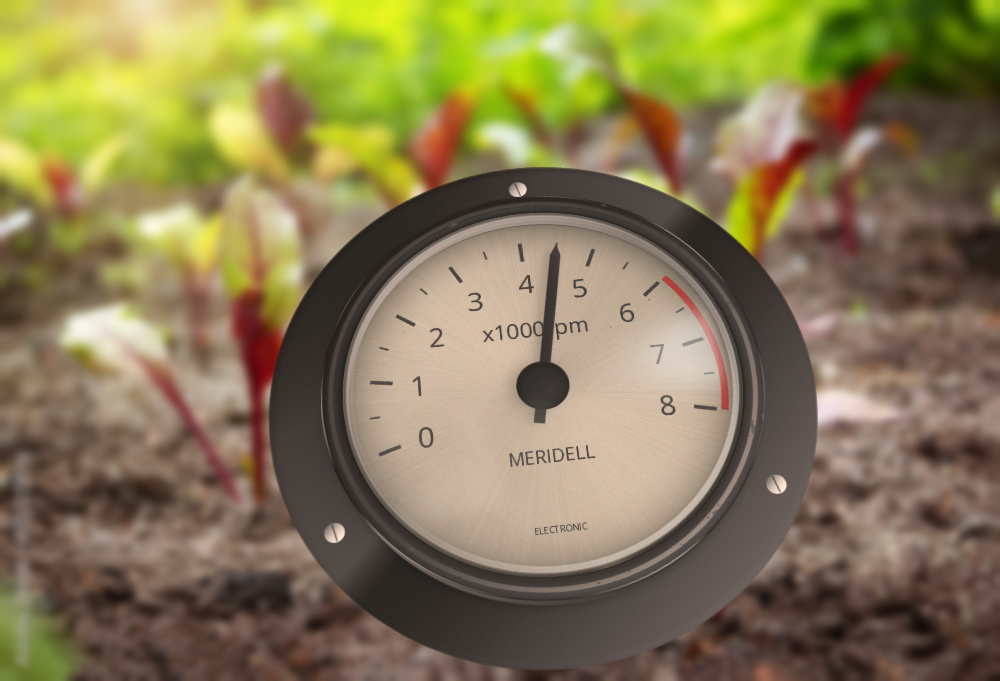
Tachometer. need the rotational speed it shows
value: 4500 rpm
